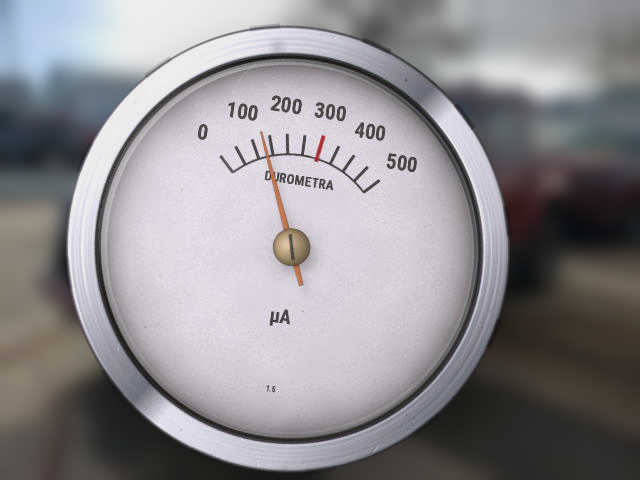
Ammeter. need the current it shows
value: 125 µA
